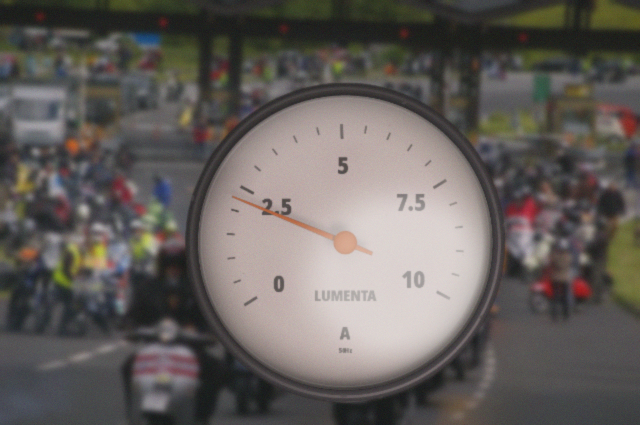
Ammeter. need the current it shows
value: 2.25 A
